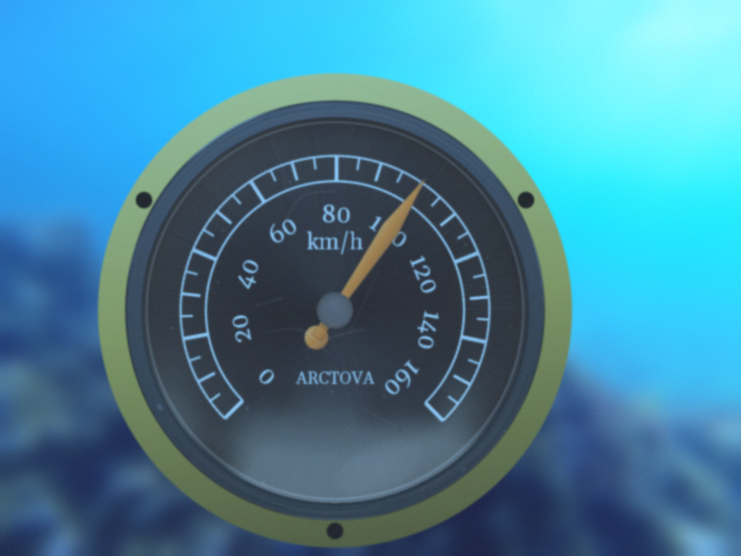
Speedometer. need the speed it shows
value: 100 km/h
